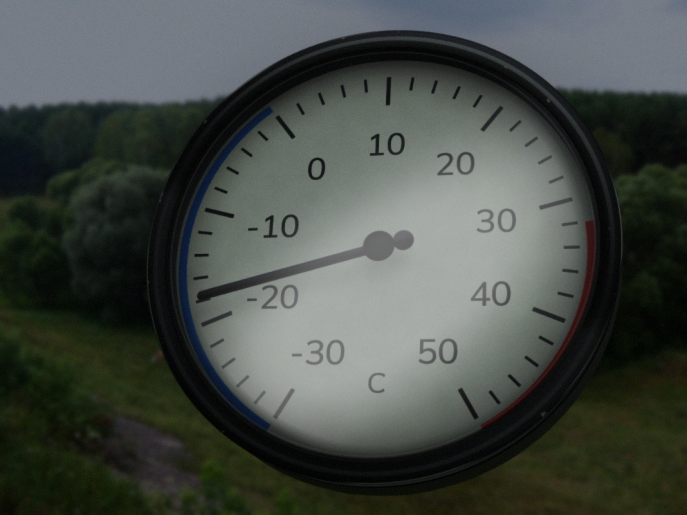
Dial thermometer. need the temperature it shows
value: -18 °C
